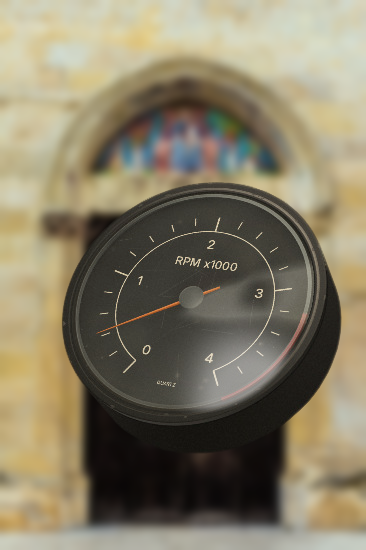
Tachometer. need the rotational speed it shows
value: 400 rpm
